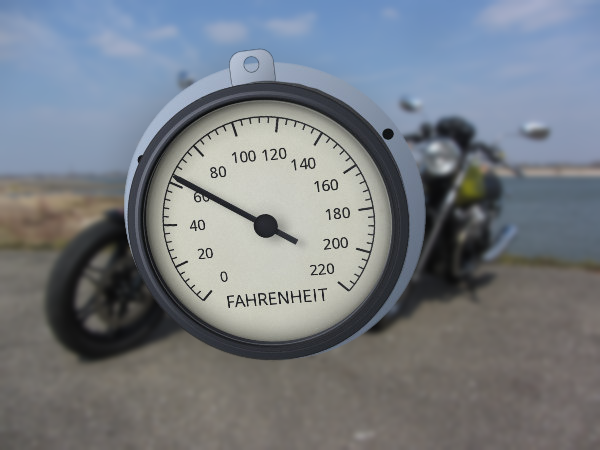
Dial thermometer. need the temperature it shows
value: 64 °F
